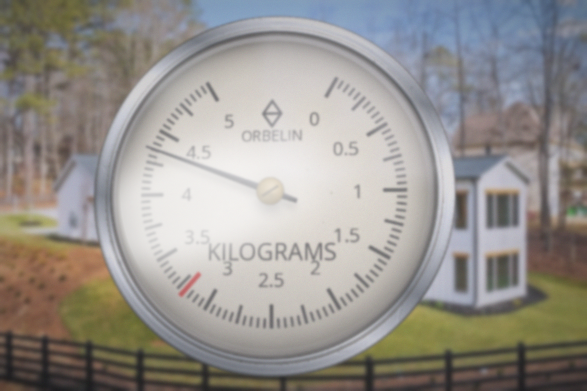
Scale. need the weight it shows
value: 4.35 kg
